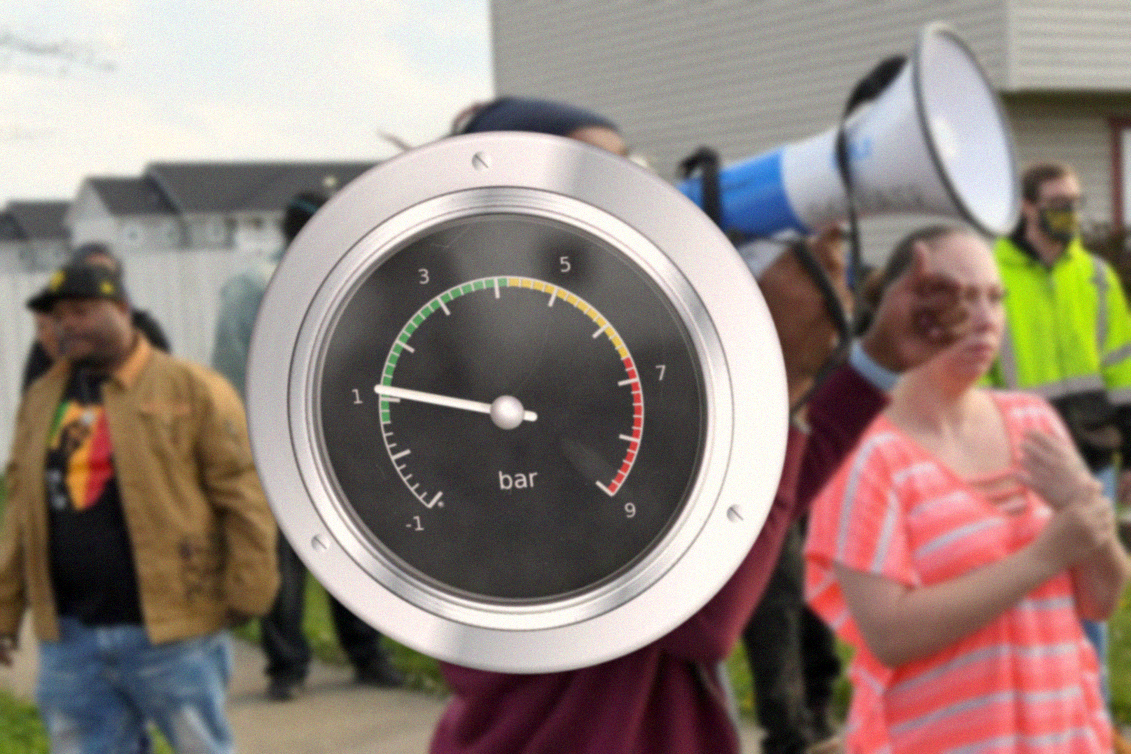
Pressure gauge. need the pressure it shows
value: 1.2 bar
